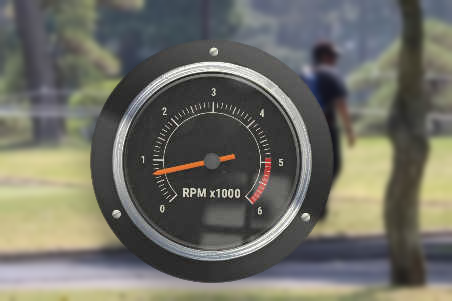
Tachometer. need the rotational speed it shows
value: 700 rpm
